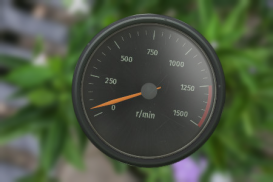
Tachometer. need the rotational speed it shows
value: 50 rpm
